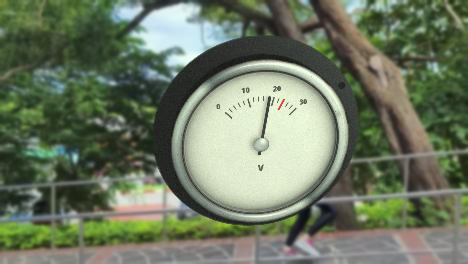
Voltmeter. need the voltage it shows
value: 18 V
